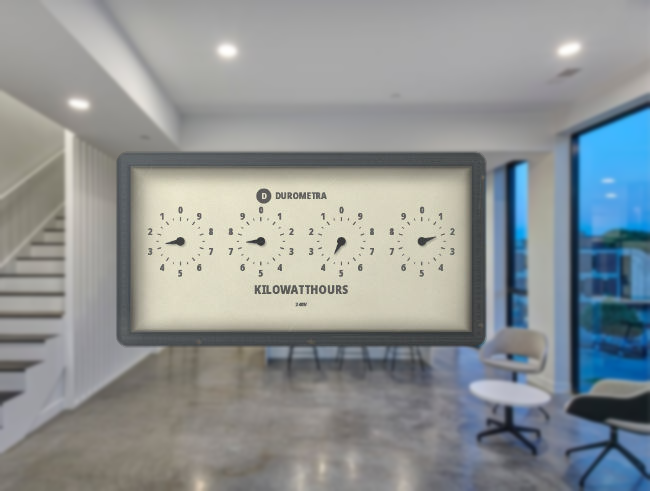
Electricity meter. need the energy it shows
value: 2742 kWh
